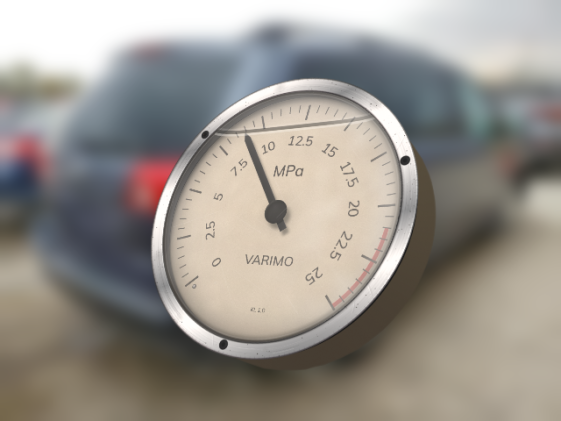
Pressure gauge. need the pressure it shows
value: 9 MPa
